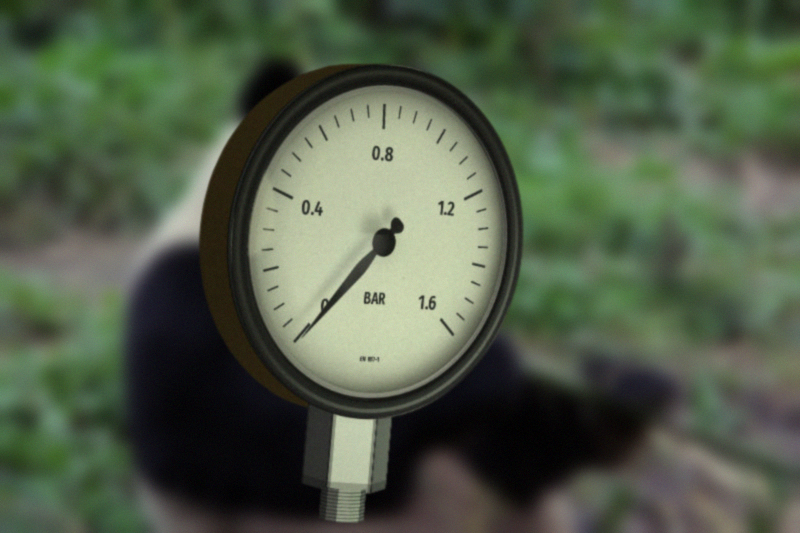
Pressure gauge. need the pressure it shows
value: 0 bar
